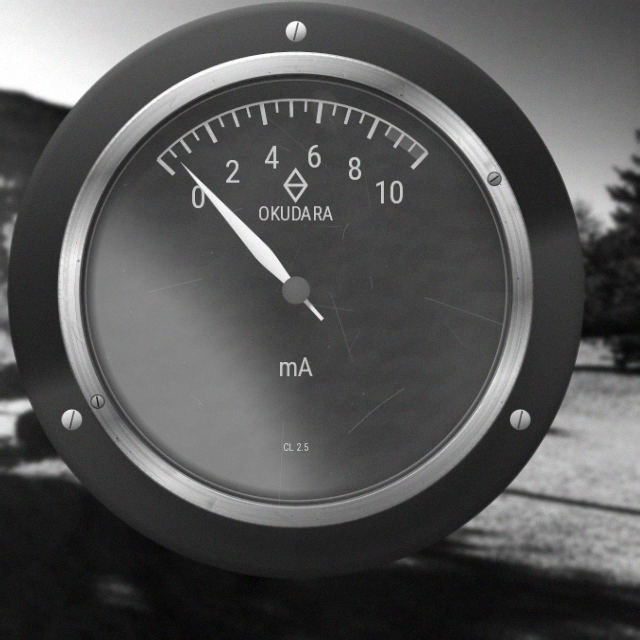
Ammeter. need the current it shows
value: 0.5 mA
